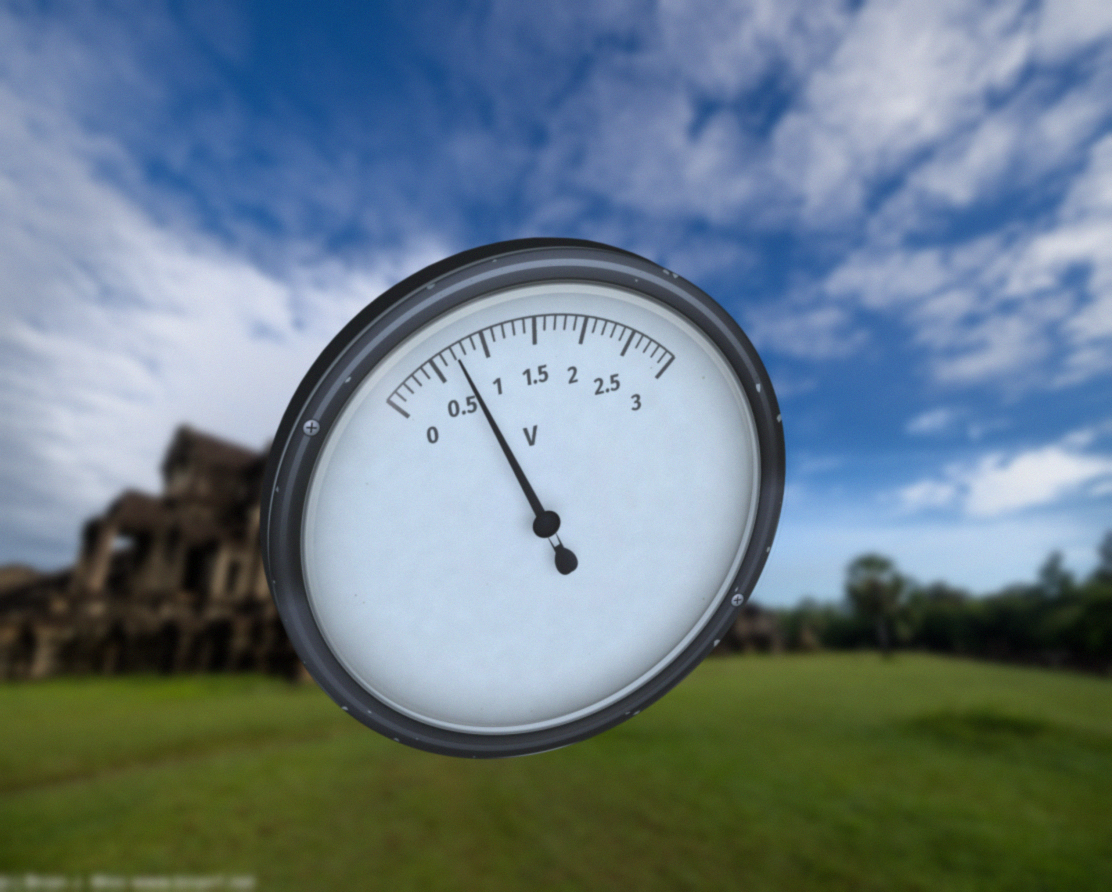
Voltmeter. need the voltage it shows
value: 0.7 V
